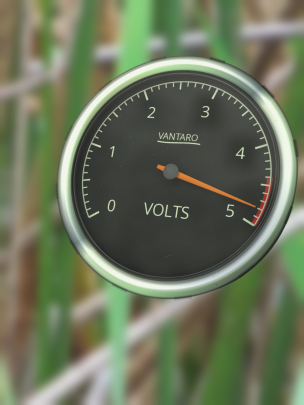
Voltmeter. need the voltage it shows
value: 4.8 V
